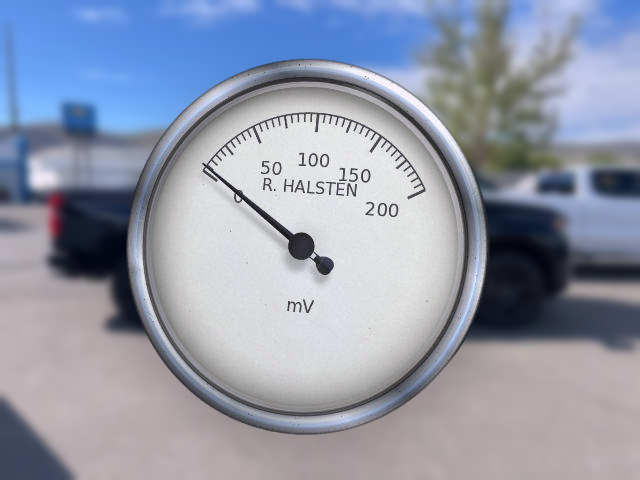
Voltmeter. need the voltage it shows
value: 5 mV
